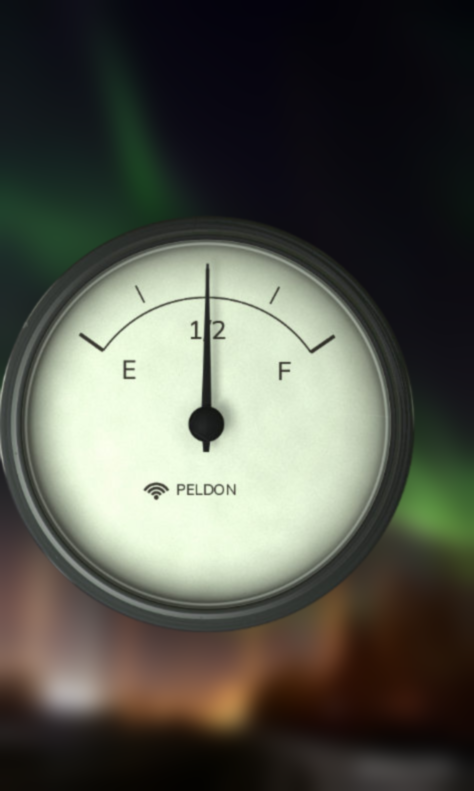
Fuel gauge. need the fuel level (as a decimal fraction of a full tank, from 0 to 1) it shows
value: 0.5
